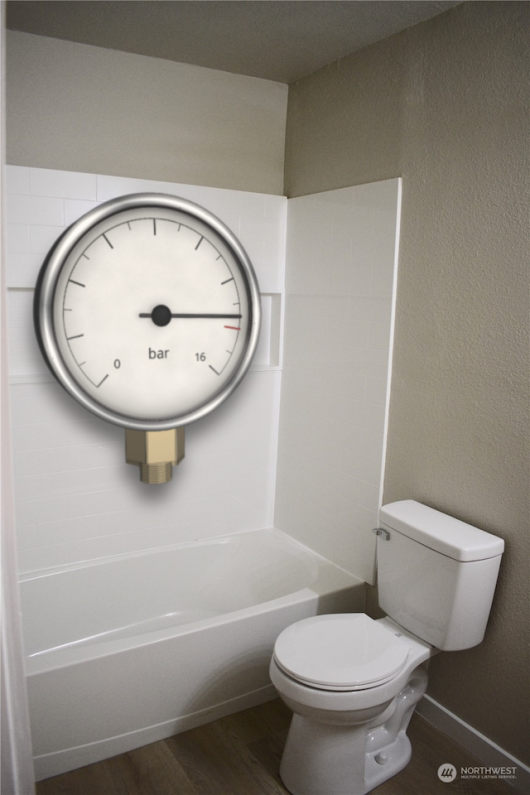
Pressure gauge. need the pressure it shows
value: 13.5 bar
